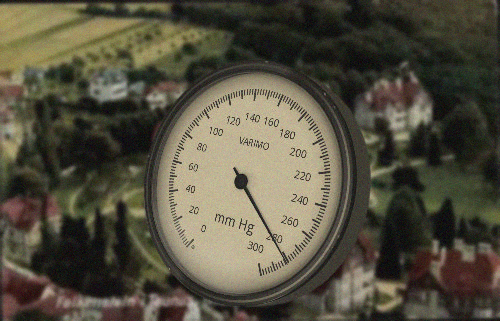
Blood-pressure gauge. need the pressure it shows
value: 280 mmHg
